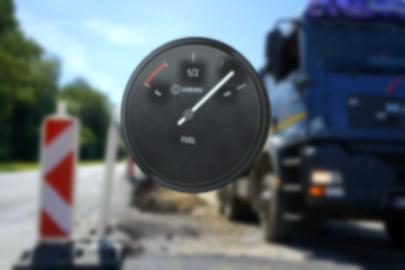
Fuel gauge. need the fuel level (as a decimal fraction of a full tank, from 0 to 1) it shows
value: 0.875
